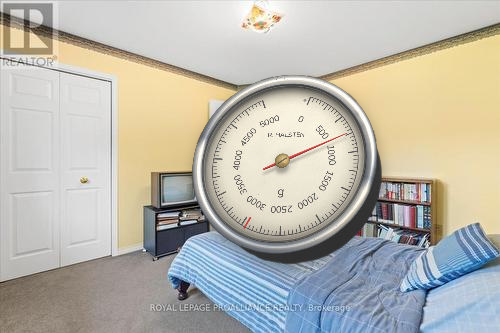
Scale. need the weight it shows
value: 750 g
